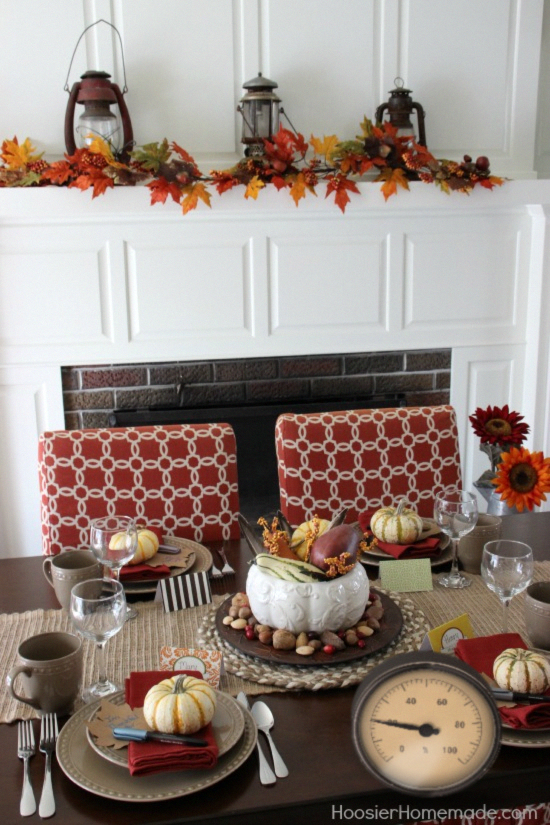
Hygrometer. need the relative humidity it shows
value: 20 %
